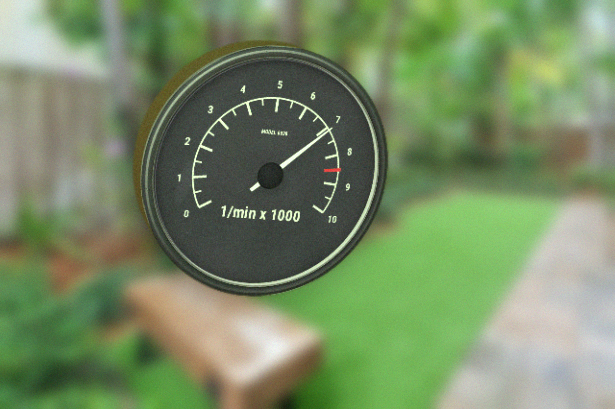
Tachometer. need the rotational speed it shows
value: 7000 rpm
